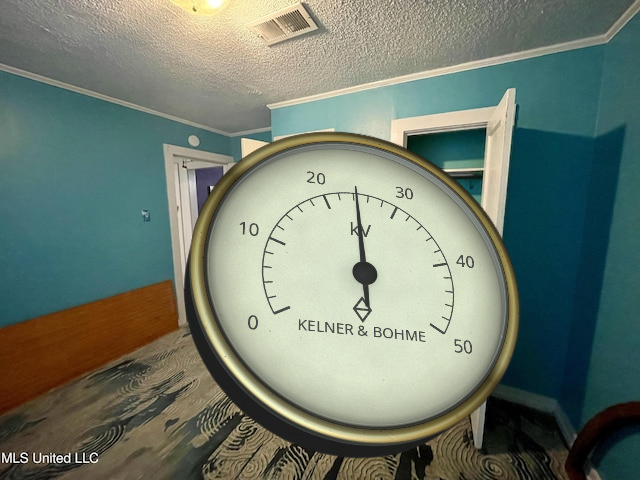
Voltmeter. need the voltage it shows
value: 24 kV
